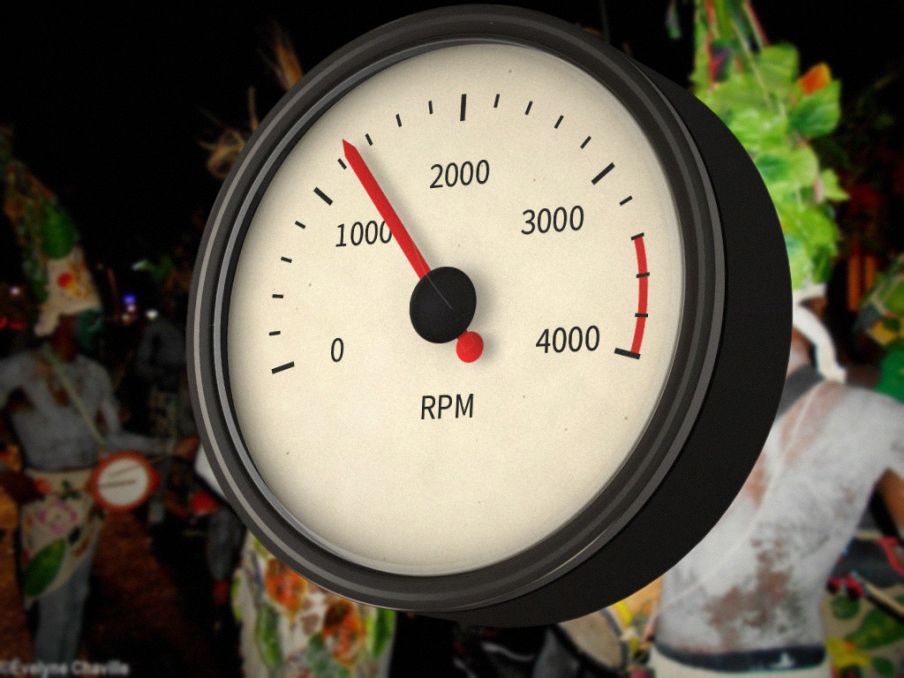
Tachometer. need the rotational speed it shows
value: 1300 rpm
